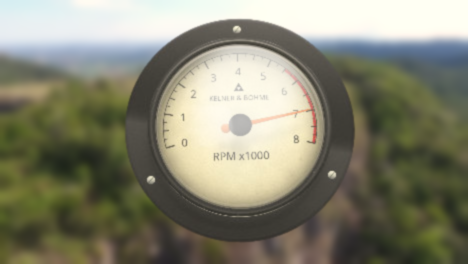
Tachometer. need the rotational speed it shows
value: 7000 rpm
